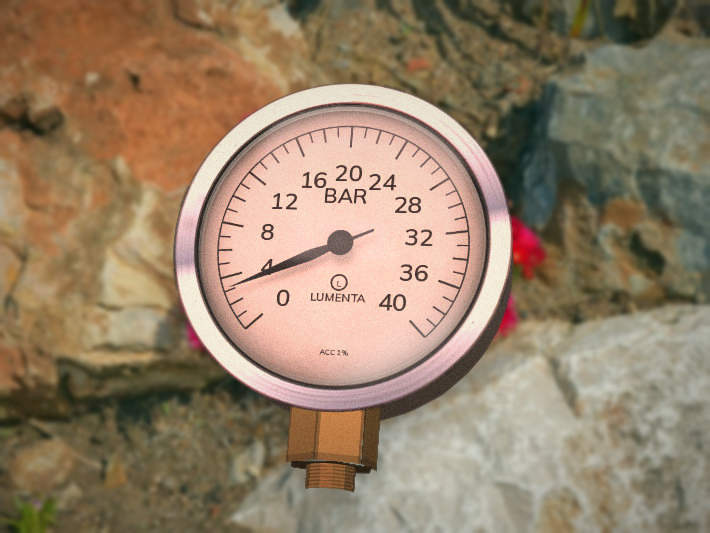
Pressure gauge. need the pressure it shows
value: 3 bar
